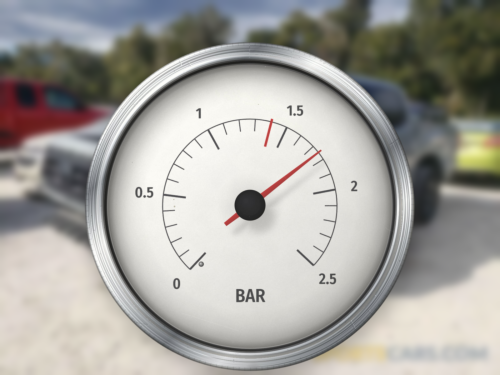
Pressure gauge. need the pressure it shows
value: 1.75 bar
